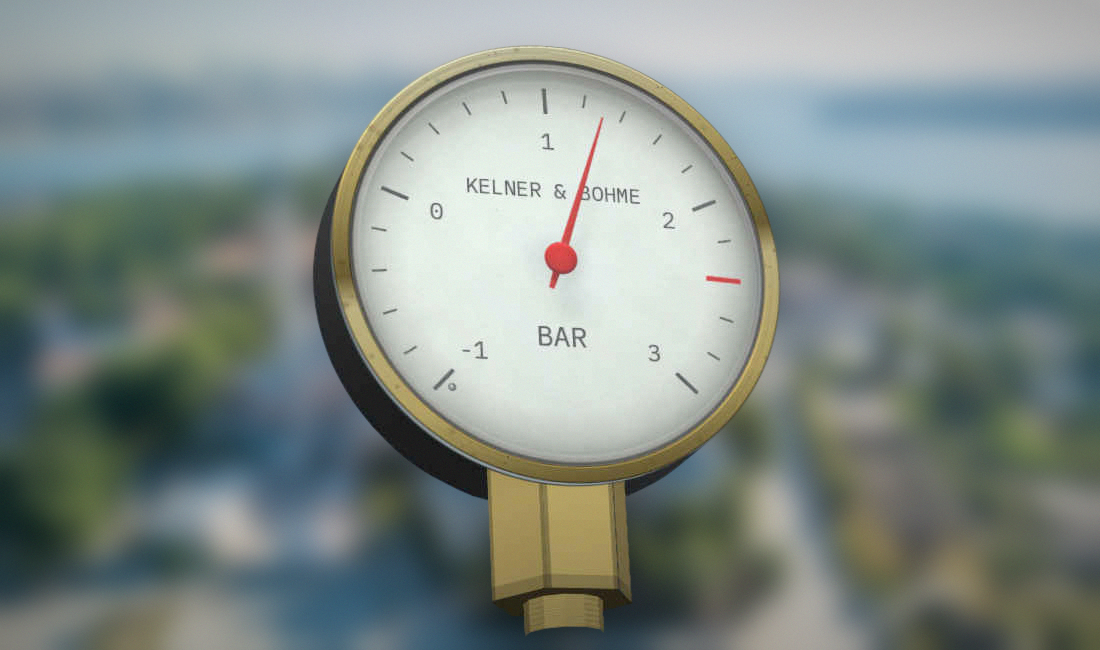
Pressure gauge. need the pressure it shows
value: 1.3 bar
